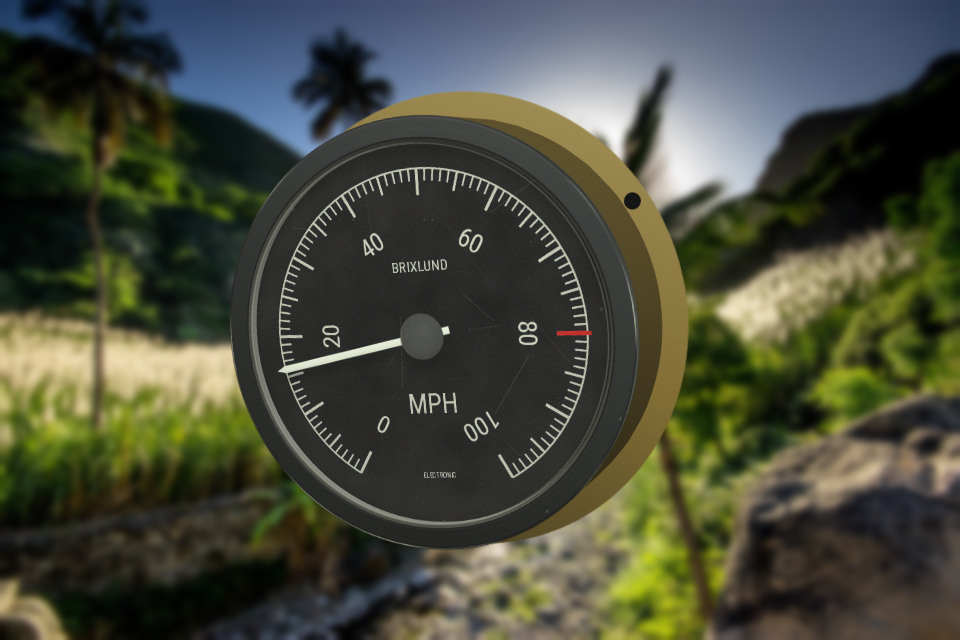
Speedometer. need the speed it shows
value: 16 mph
